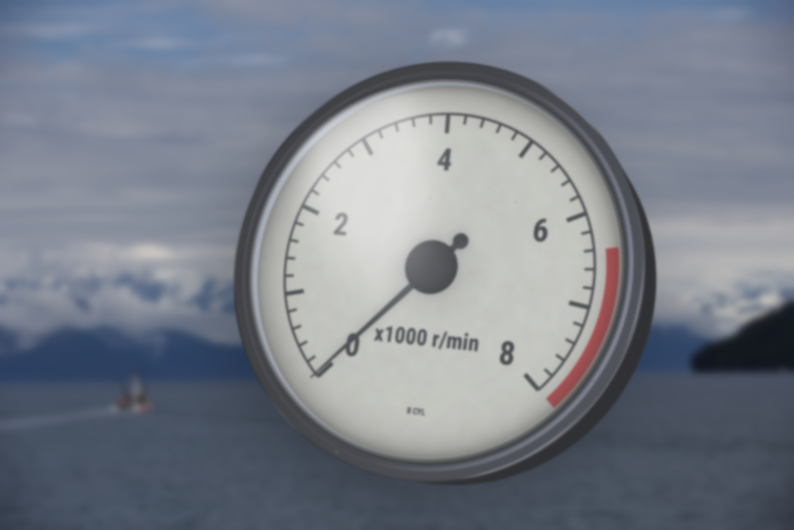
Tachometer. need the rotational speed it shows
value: 0 rpm
